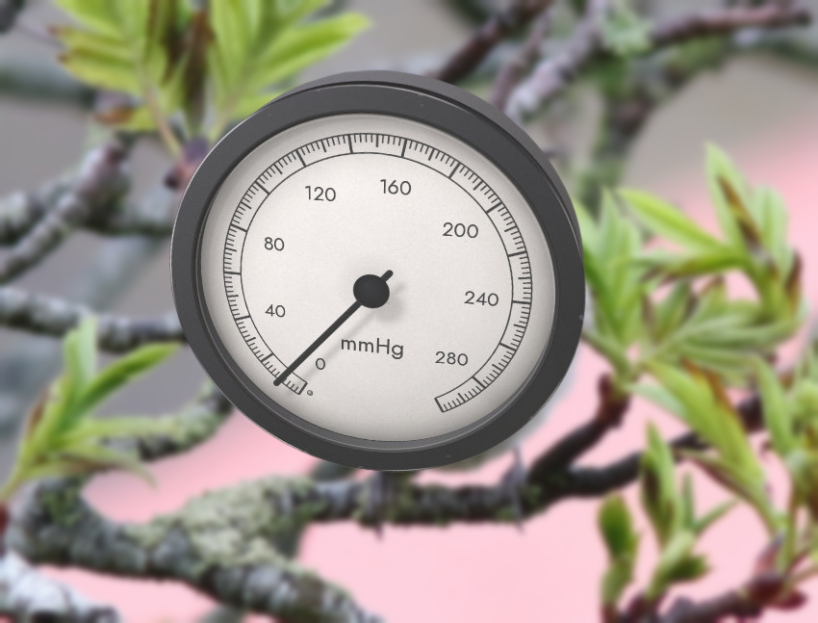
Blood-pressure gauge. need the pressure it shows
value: 10 mmHg
